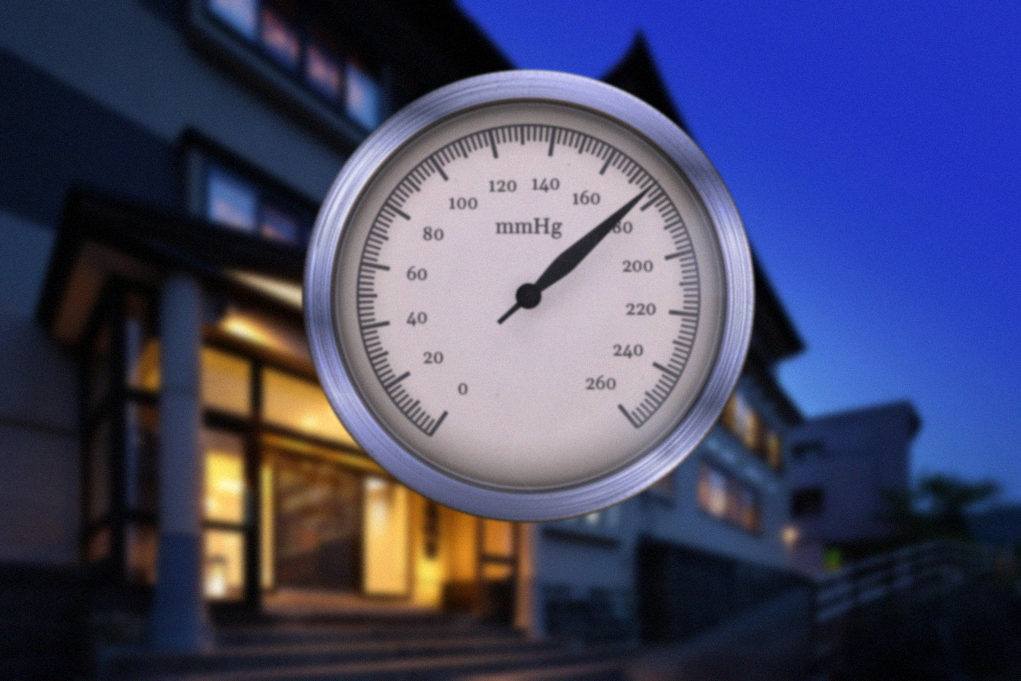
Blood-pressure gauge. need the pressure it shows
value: 176 mmHg
